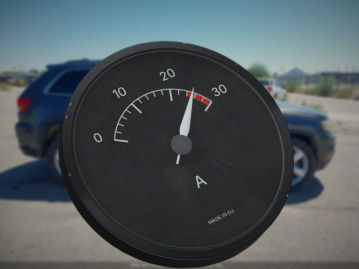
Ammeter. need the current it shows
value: 25 A
